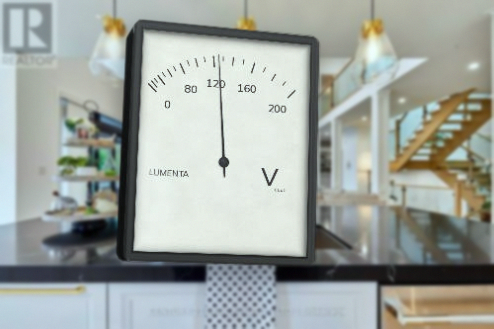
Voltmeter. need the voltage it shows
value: 125 V
